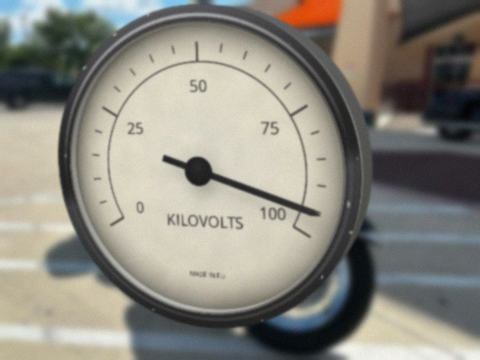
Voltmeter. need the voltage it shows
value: 95 kV
